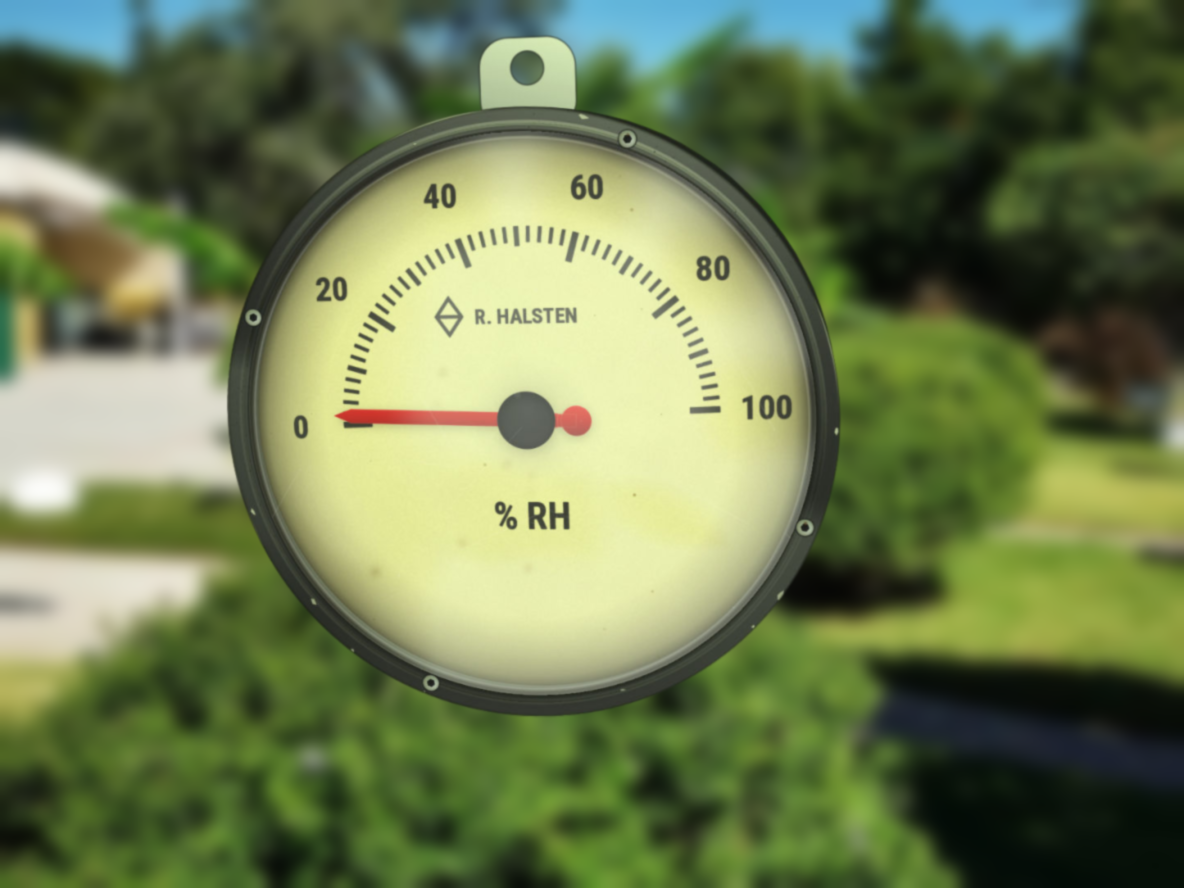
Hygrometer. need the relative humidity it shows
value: 2 %
